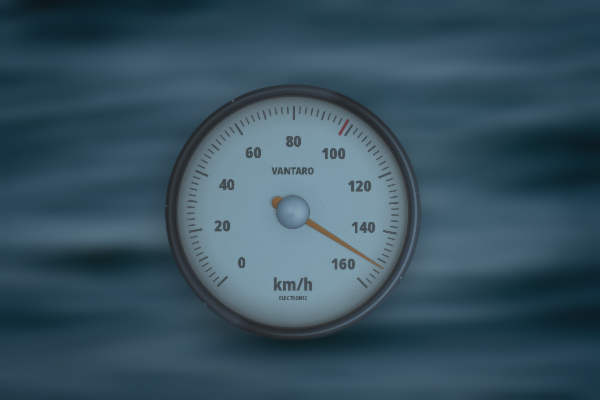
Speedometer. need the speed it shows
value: 152 km/h
